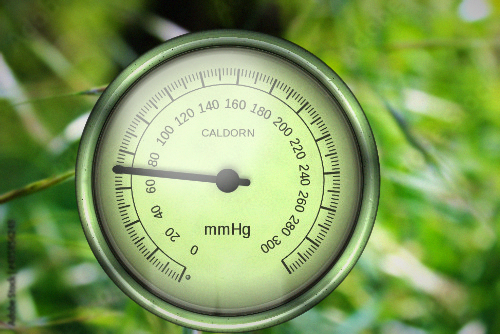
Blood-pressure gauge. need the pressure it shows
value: 70 mmHg
